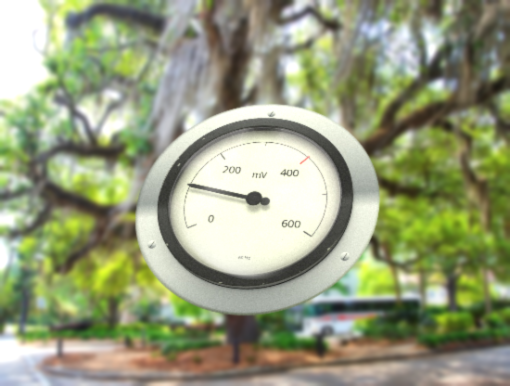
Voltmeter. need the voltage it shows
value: 100 mV
